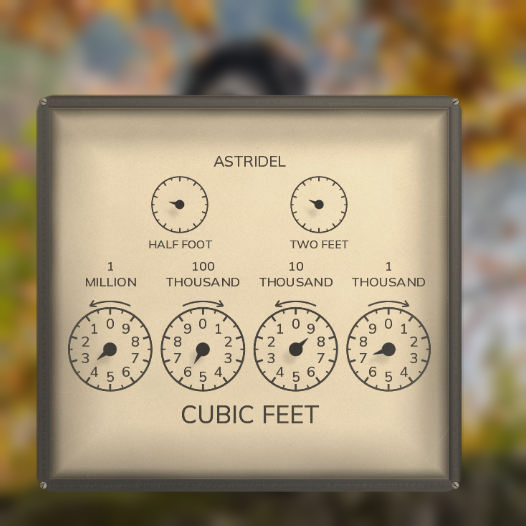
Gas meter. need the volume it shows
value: 358700 ft³
